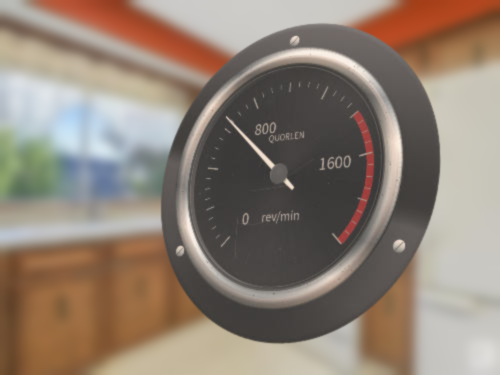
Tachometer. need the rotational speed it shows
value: 650 rpm
